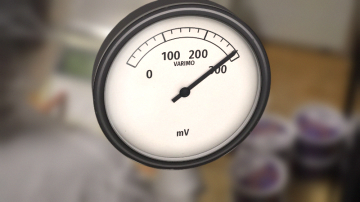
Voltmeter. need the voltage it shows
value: 280 mV
